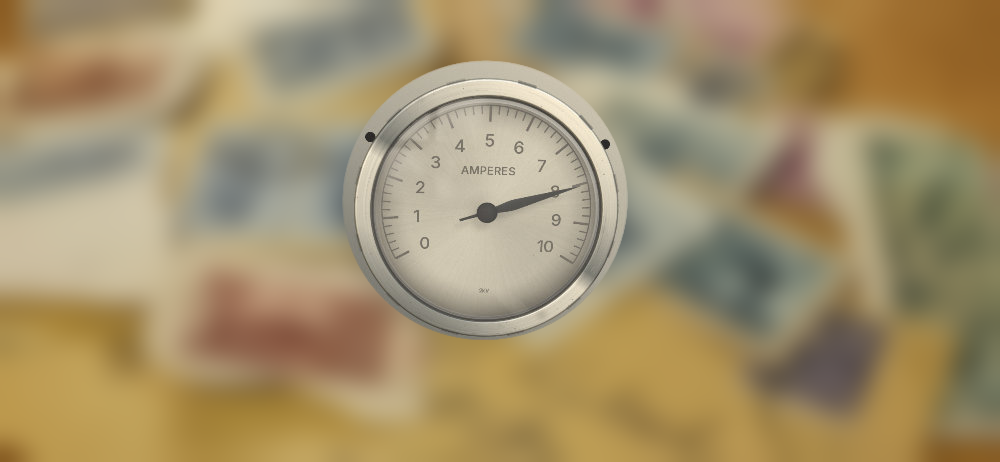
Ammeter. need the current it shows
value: 8 A
